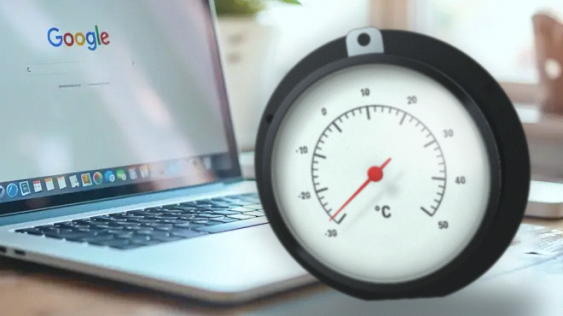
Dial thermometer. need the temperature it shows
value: -28 °C
